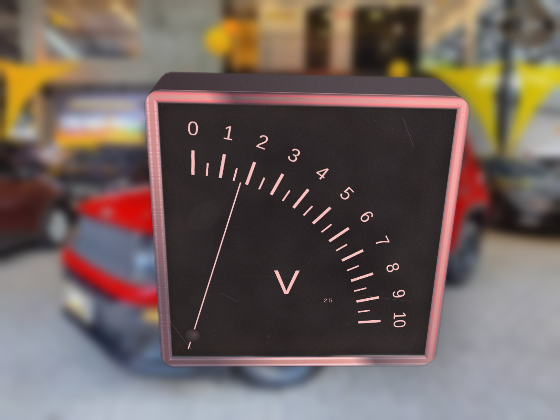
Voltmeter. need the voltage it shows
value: 1.75 V
